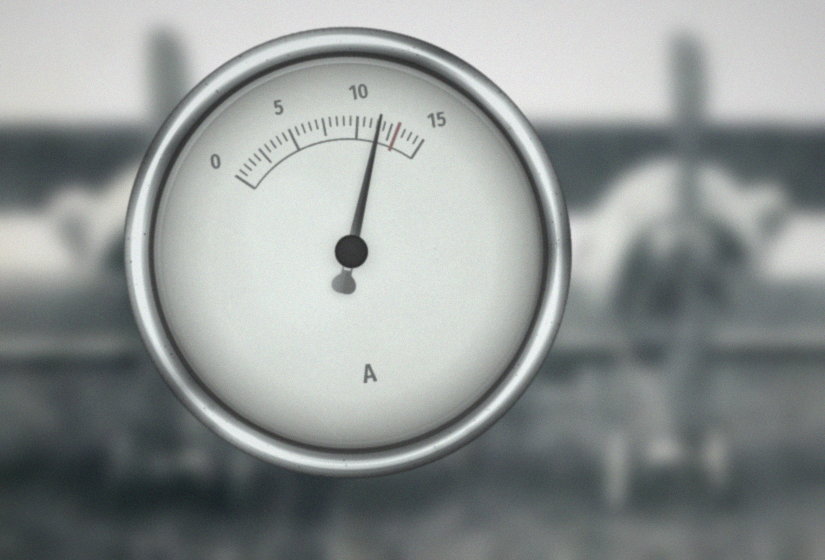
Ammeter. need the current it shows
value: 11.5 A
